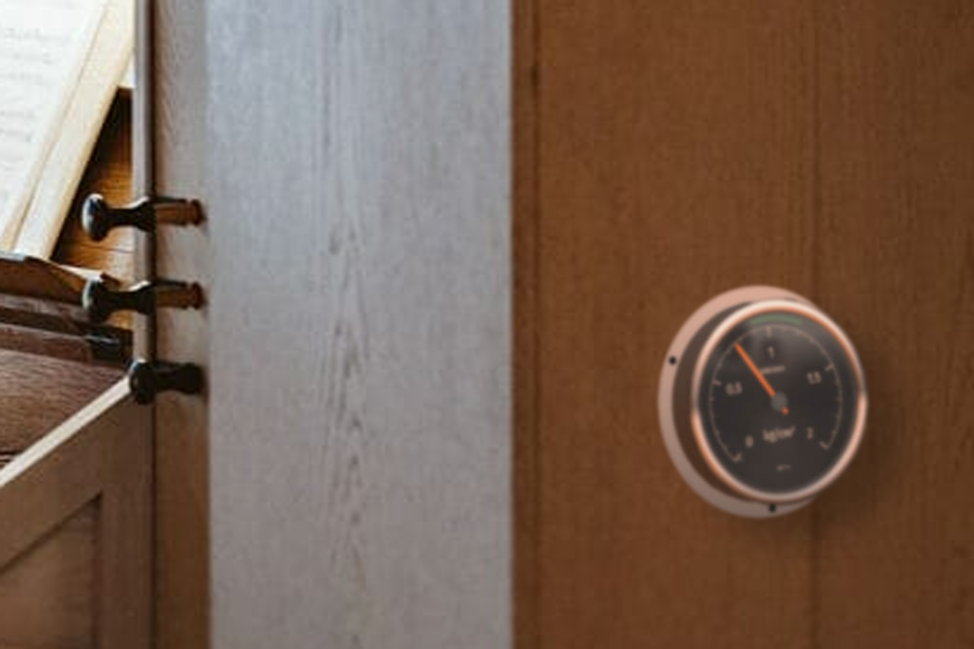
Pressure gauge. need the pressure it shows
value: 0.75 kg/cm²
